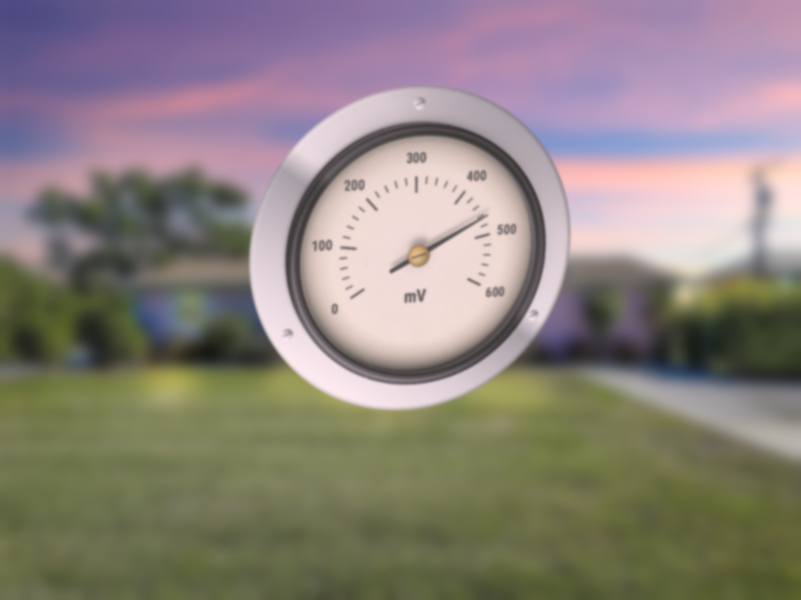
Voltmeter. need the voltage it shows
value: 460 mV
